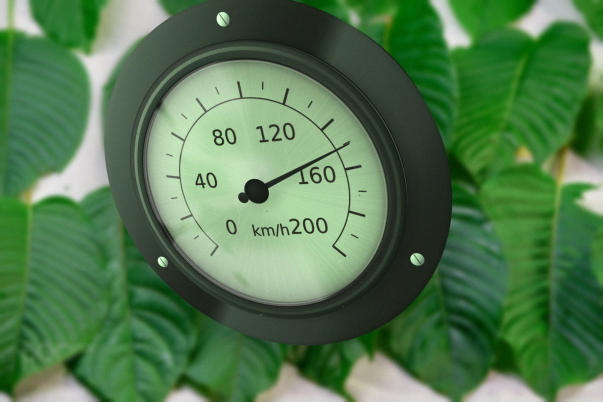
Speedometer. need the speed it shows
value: 150 km/h
